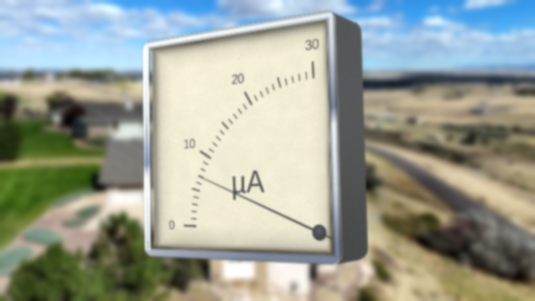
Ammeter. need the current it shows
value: 7 µA
